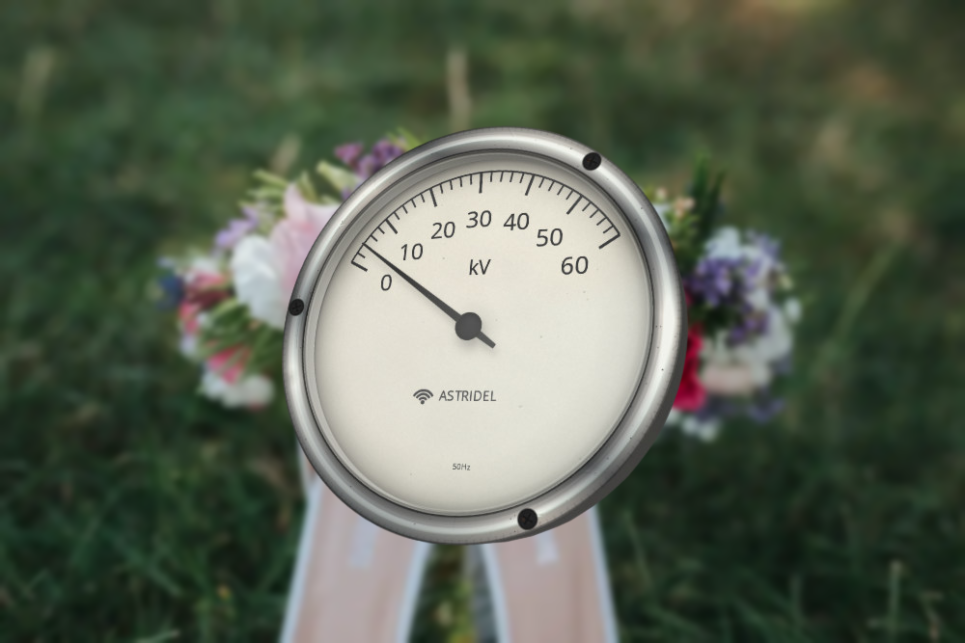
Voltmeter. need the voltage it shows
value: 4 kV
